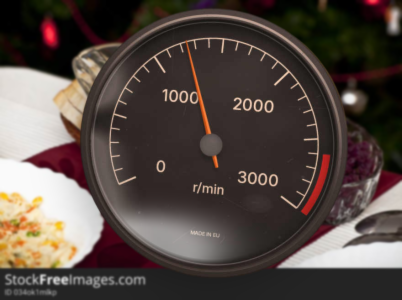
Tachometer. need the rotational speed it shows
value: 1250 rpm
